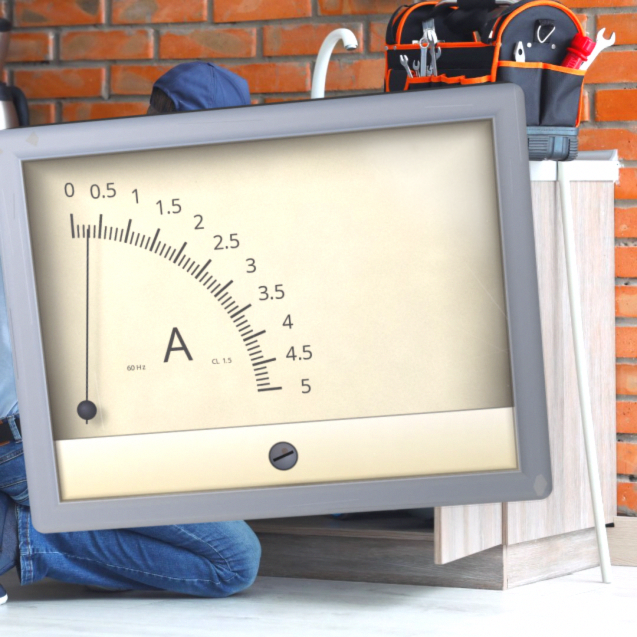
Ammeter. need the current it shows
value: 0.3 A
